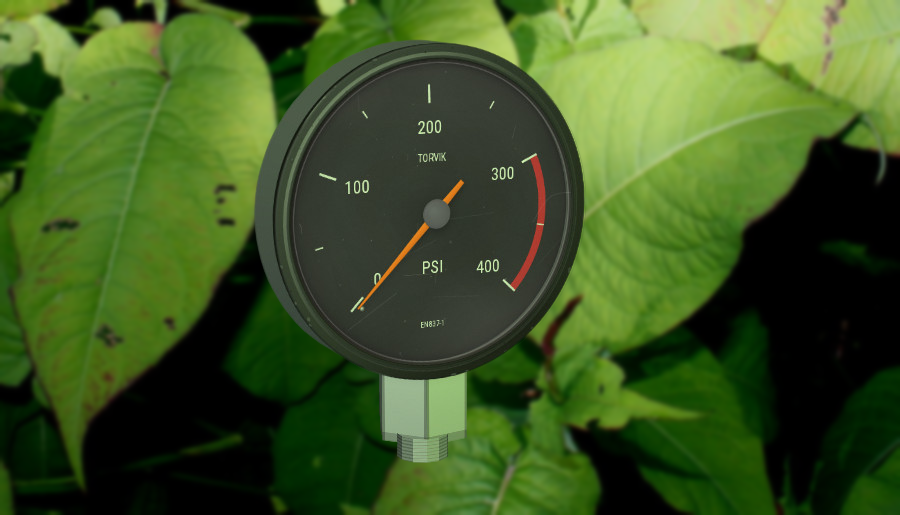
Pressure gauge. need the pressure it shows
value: 0 psi
